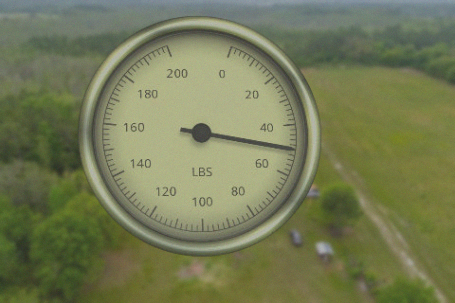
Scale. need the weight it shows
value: 50 lb
